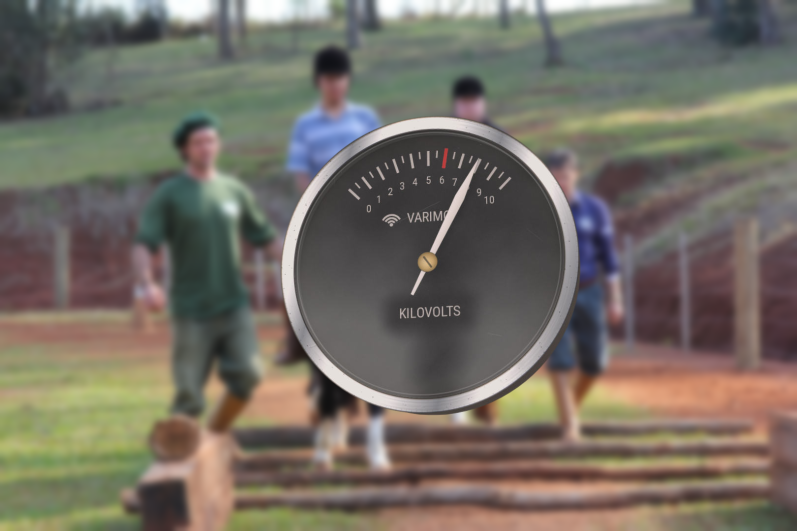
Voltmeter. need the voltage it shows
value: 8 kV
